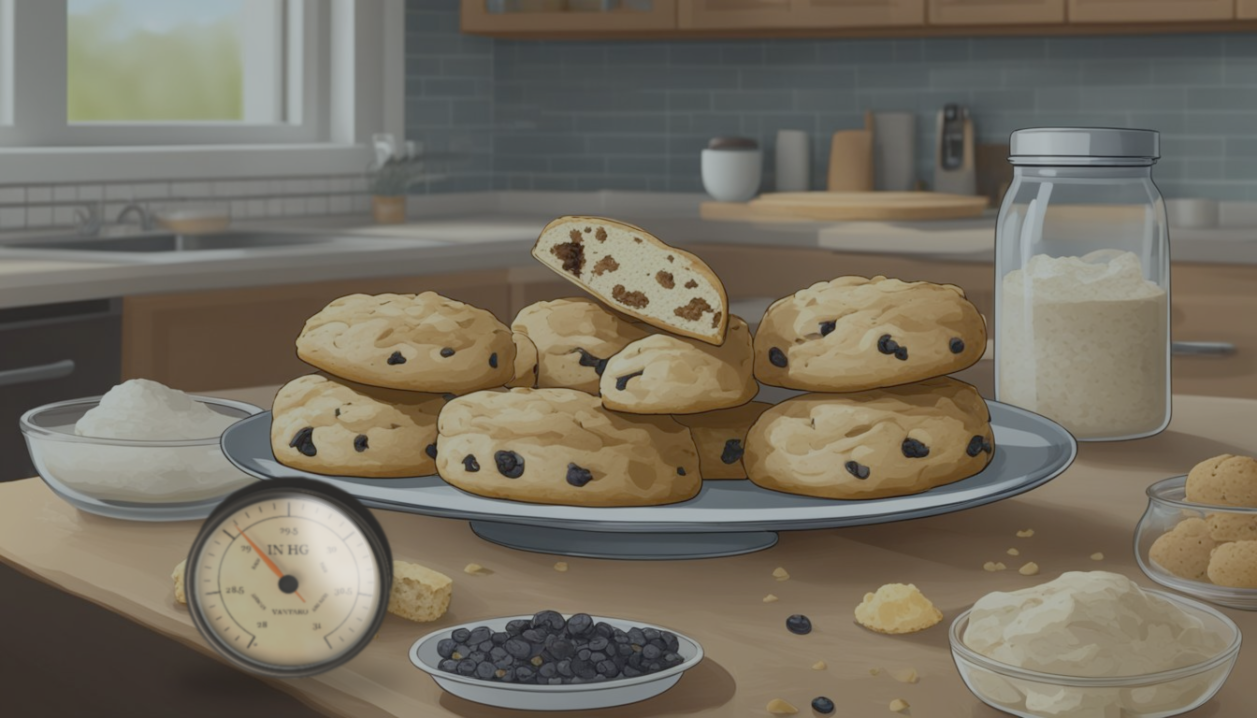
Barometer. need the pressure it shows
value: 29.1 inHg
